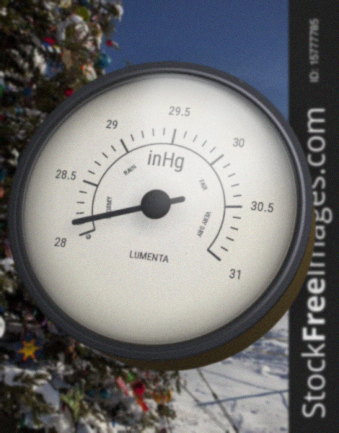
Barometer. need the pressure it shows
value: 28.1 inHg
